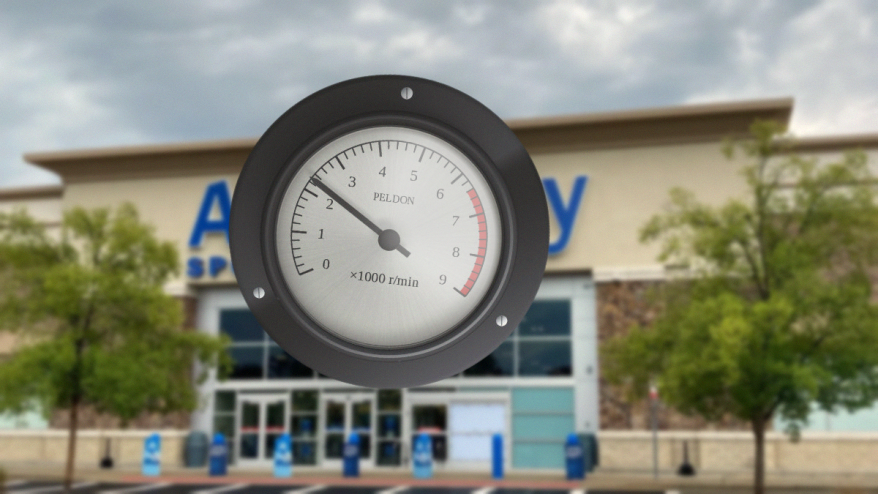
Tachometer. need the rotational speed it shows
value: 2300 rpm
